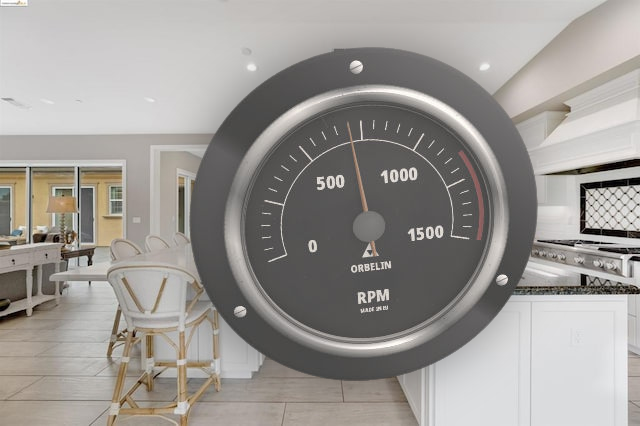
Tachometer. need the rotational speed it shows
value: 700 rpm
